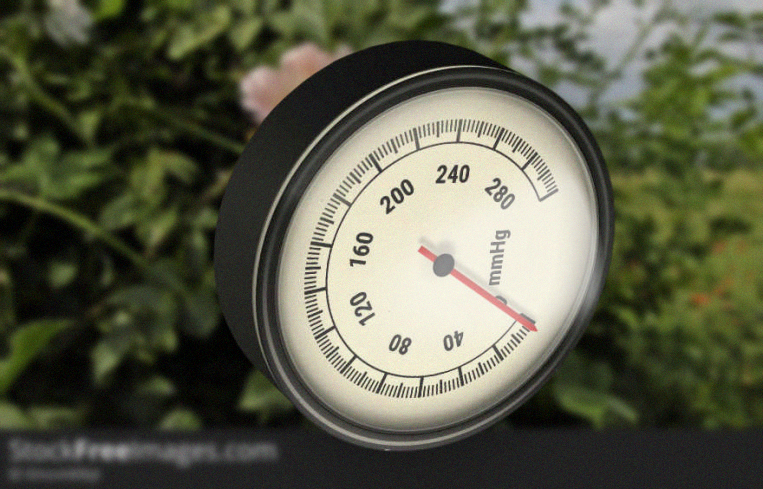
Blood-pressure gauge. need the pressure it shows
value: 2 mmHg
